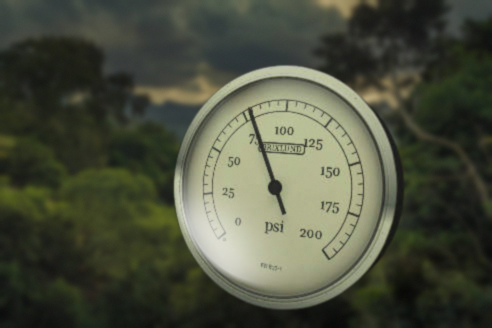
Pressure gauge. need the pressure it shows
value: 80 psi
